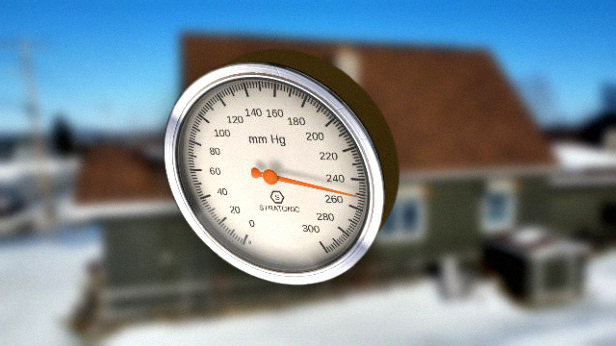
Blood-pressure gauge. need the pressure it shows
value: 250 mmHg
